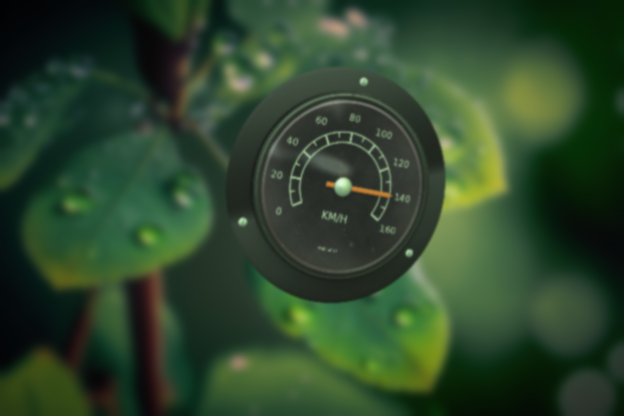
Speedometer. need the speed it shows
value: 140 km/h
